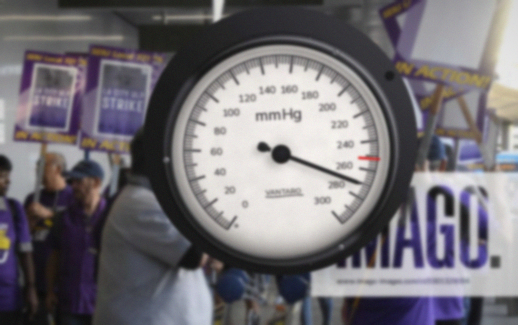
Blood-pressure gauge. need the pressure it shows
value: 270 mmHg
